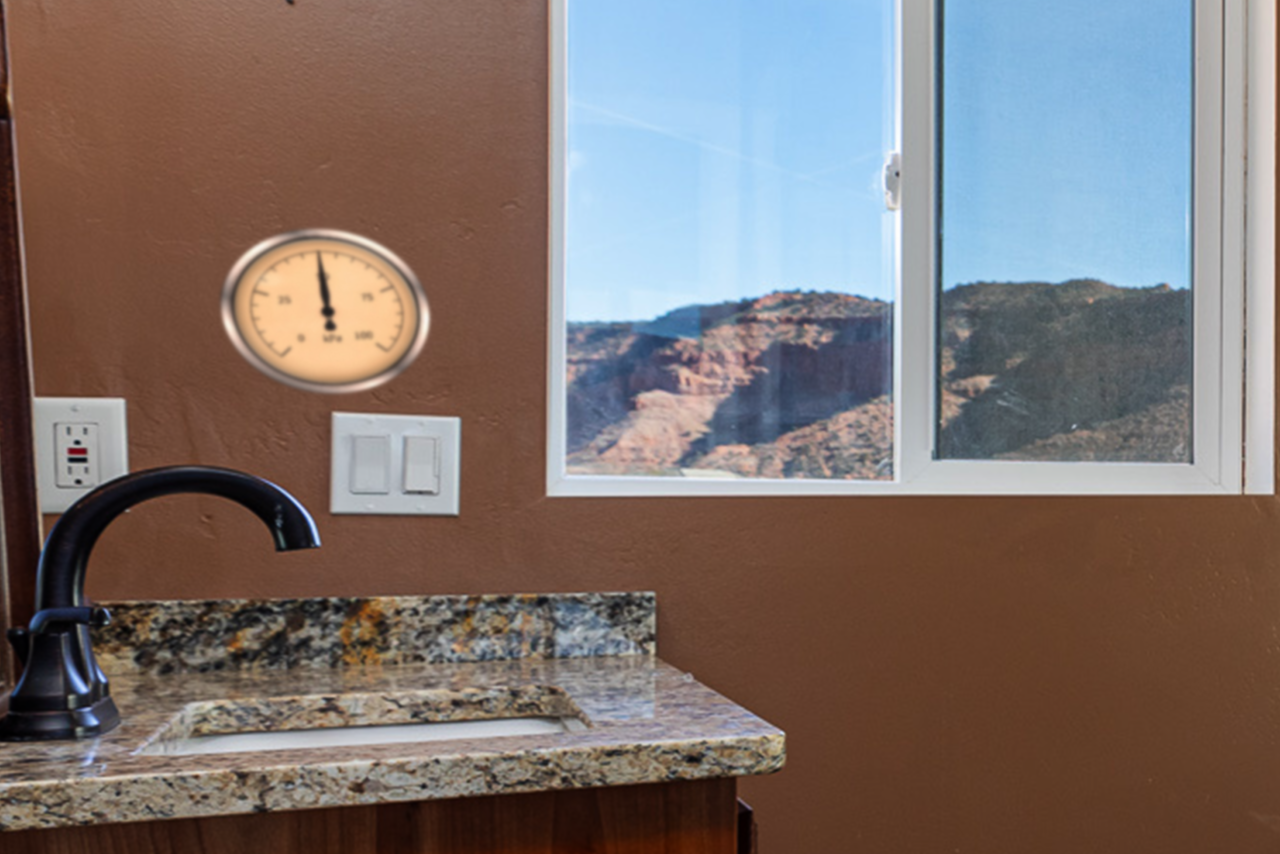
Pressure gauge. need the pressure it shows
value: 50 kPa
